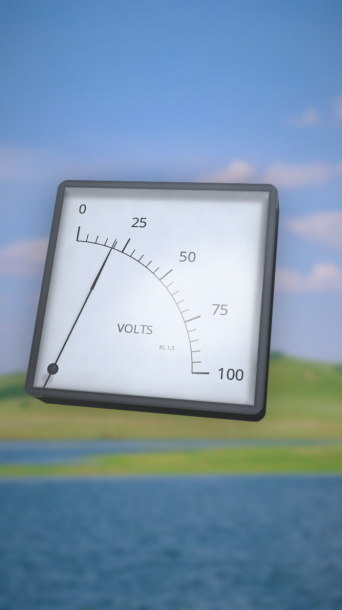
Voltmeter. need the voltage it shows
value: 20 V
